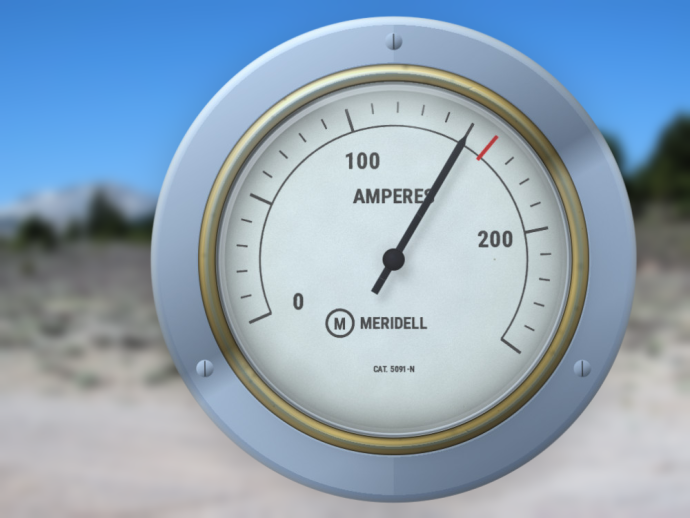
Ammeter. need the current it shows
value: 150 A
